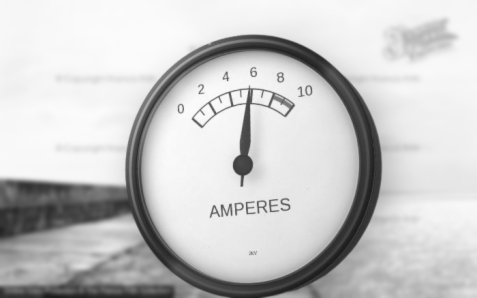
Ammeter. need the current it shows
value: 6 A
